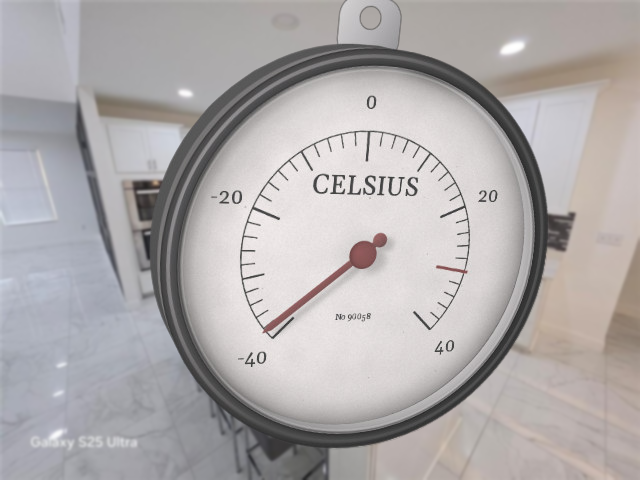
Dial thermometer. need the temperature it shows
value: -38 °C
